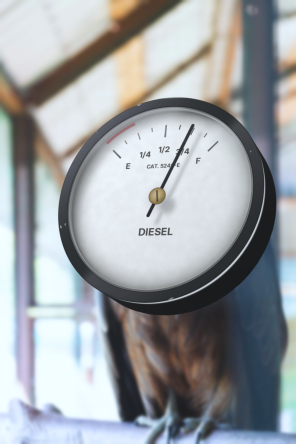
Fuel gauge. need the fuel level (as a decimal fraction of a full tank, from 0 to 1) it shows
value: 0.75
